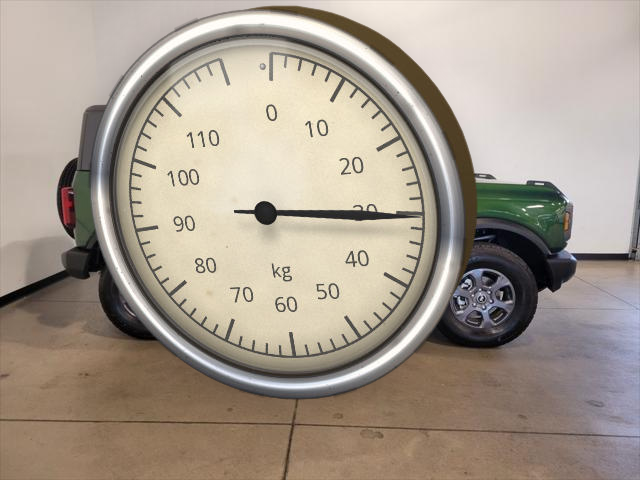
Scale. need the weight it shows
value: 30 kg
